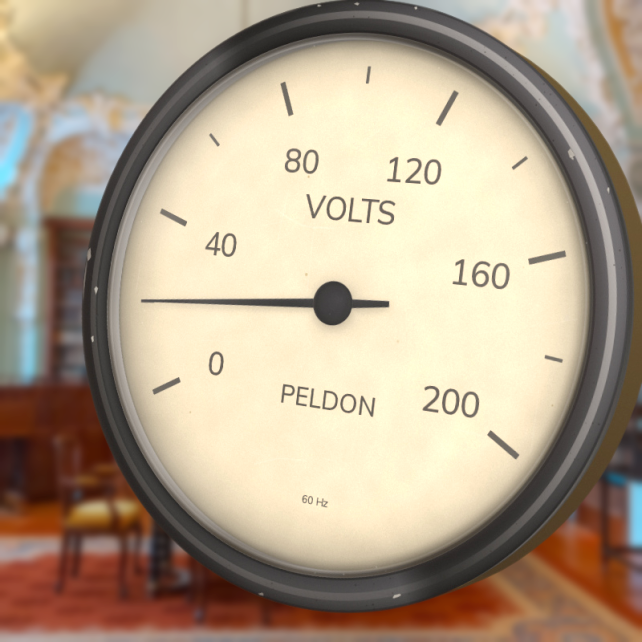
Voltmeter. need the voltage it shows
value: 20 V
